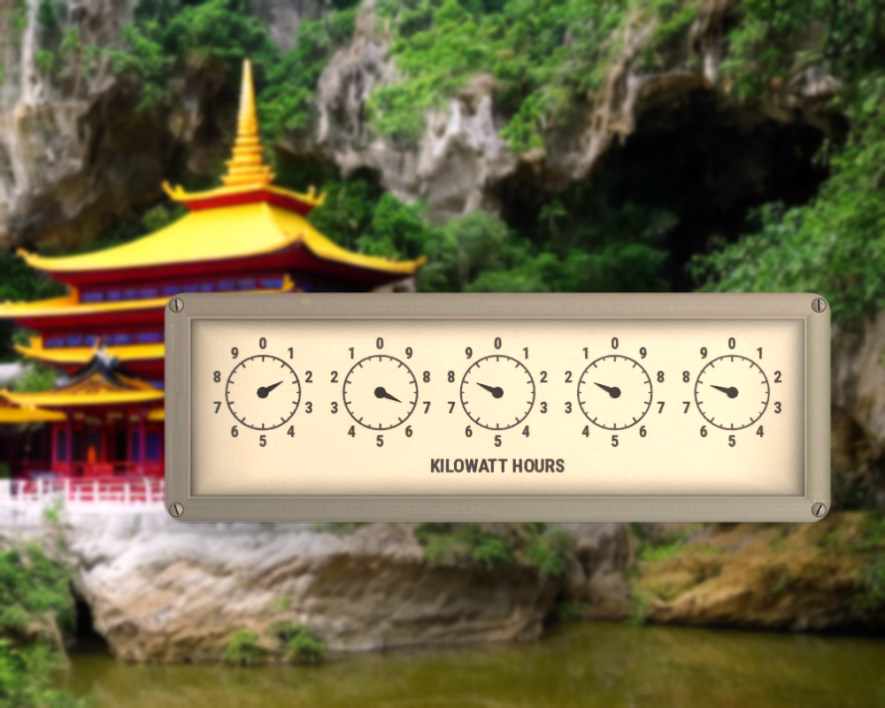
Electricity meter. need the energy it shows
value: 16818 kWh
